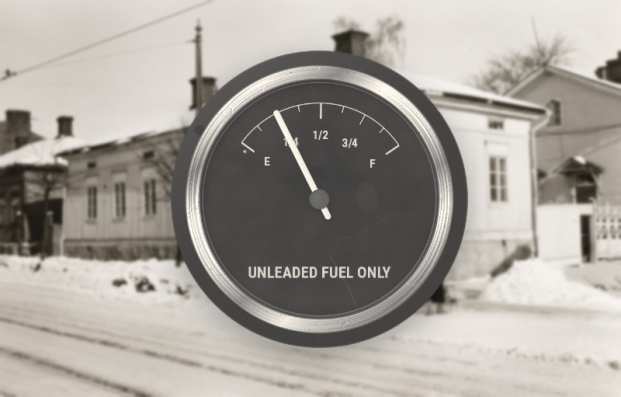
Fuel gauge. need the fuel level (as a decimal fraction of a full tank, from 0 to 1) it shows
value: 0.25
